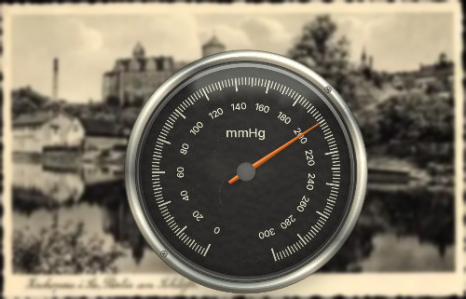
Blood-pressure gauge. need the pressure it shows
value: 200 mmHg
